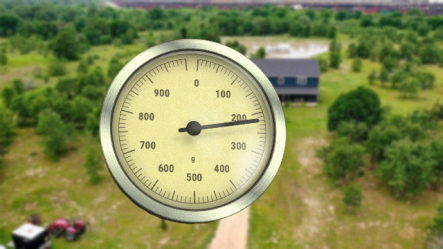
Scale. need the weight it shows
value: 220 g
